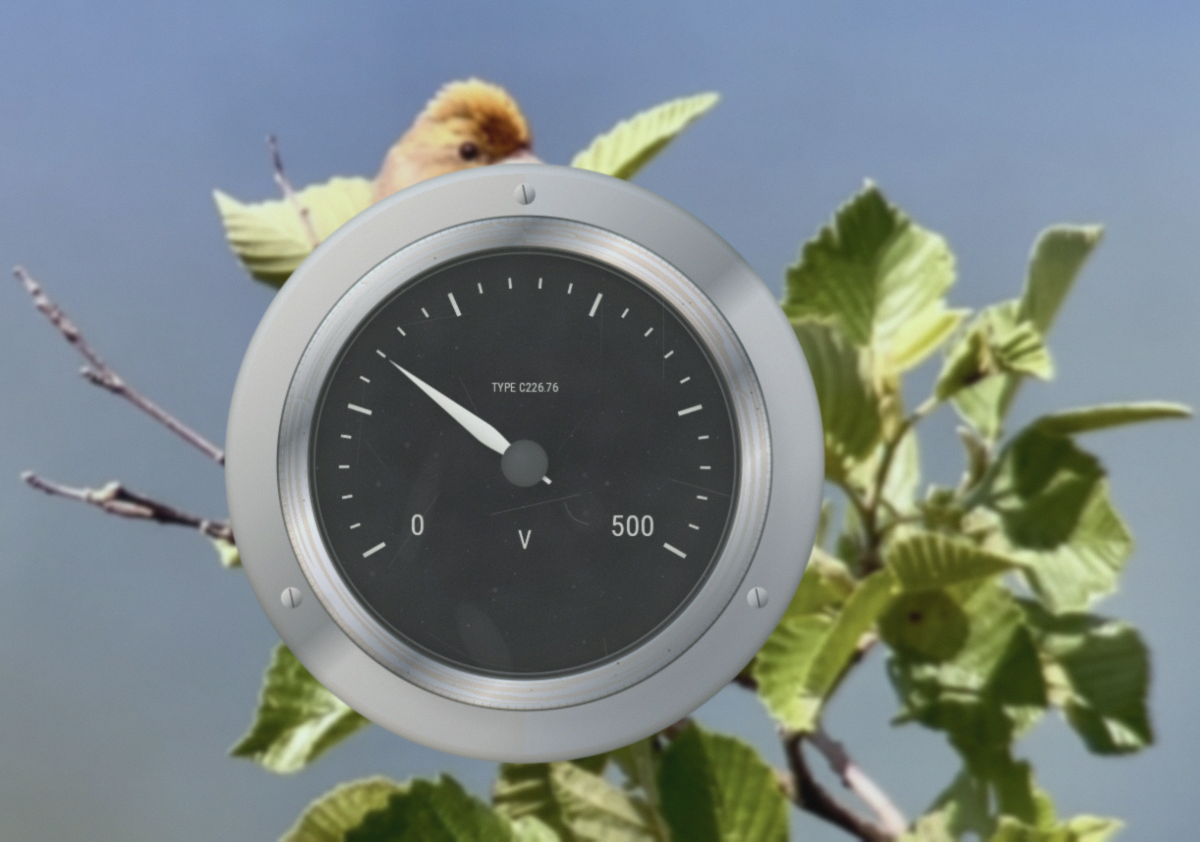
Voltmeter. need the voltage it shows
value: 140 V
